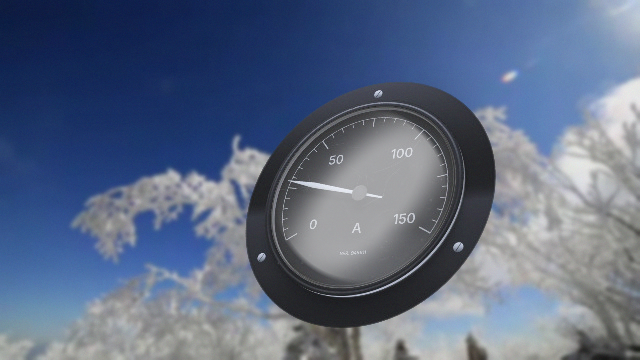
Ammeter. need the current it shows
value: 27.5 A
